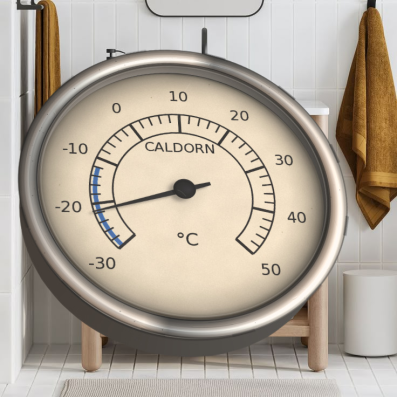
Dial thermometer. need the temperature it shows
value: -22 °C
